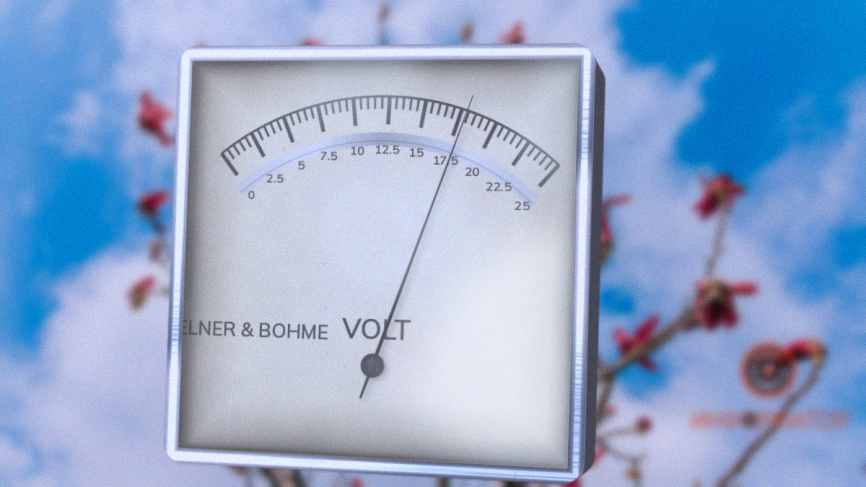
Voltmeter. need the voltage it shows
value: 18 V
